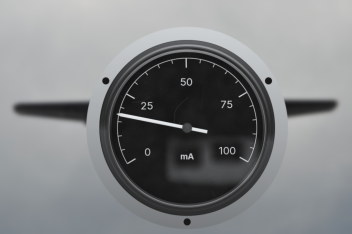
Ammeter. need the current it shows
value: 17.5 mA
